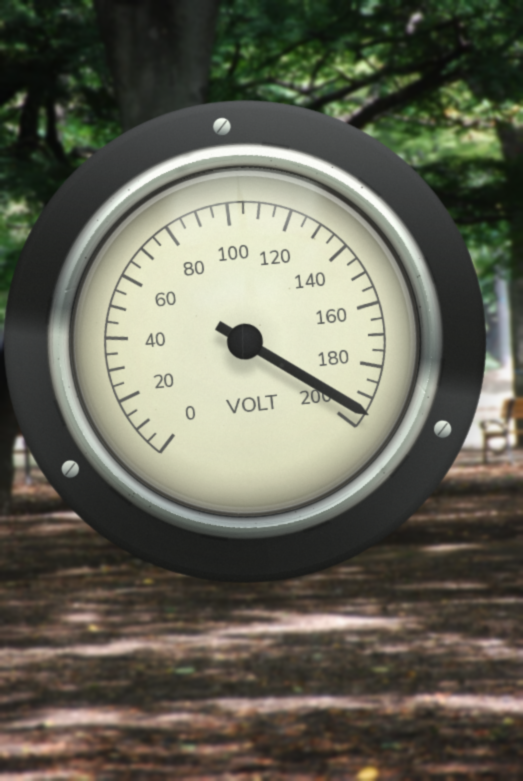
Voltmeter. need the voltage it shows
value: 195 V
